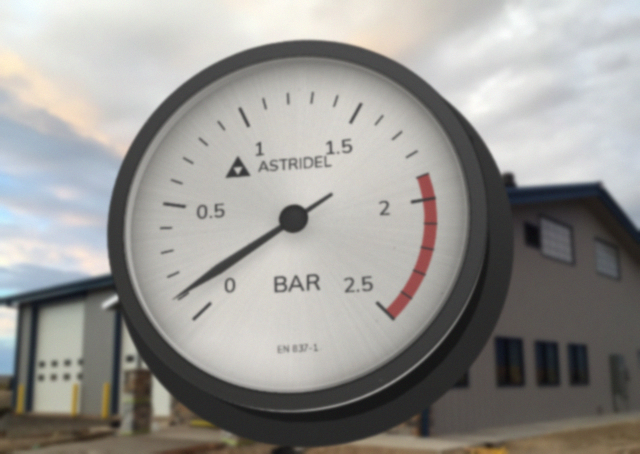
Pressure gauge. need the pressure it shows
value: 0.1 bar
